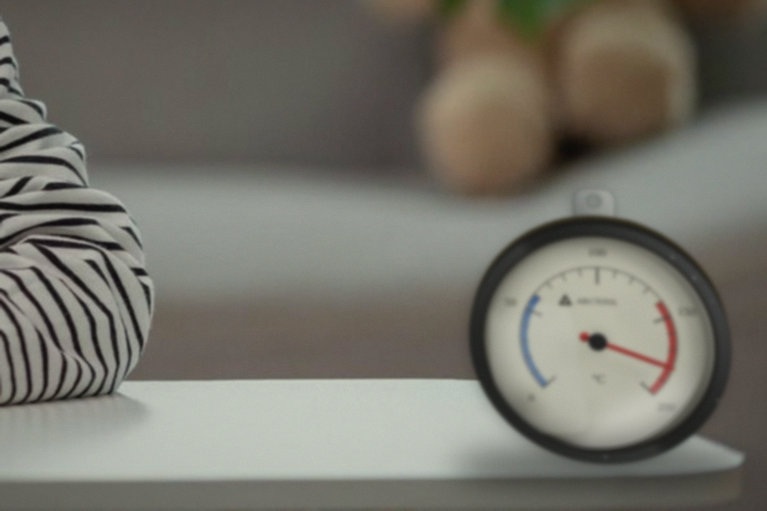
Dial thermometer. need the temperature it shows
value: 180 °C
